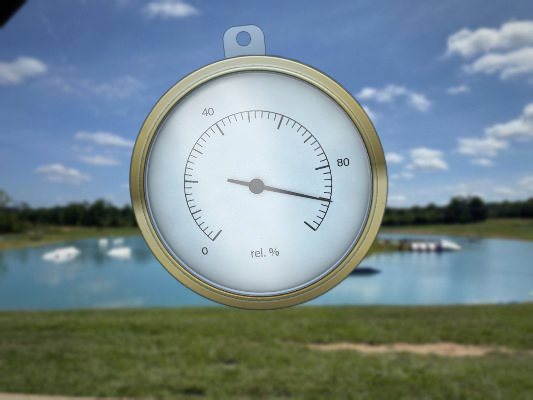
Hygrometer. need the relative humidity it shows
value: 90 %
